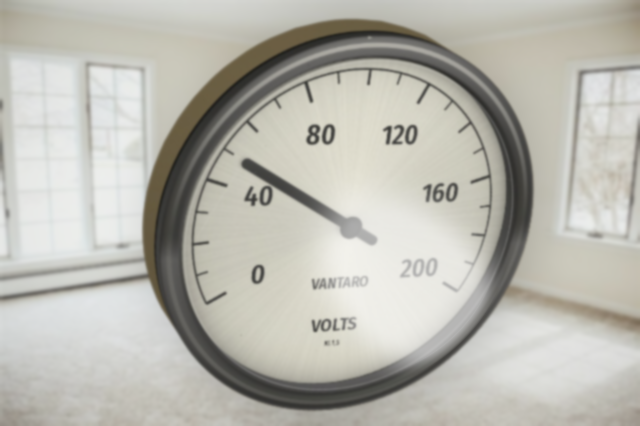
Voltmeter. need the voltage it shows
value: 50 V
